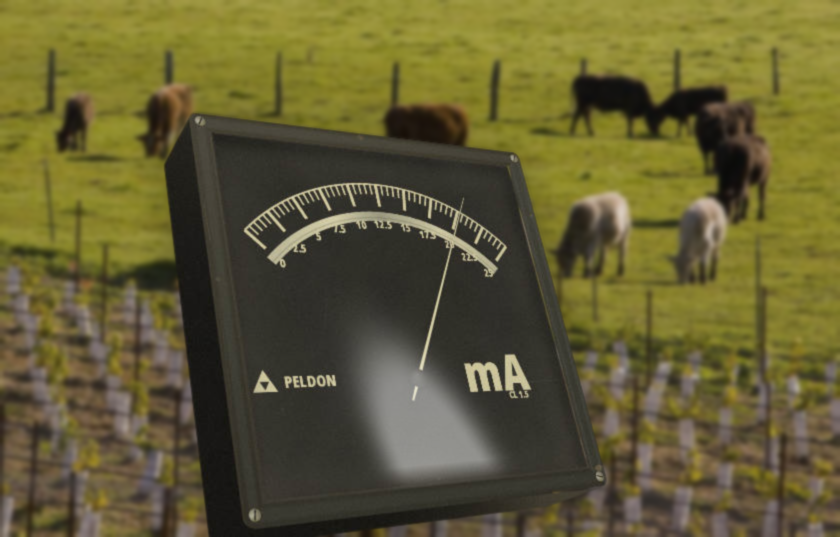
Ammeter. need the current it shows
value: 20 mA
